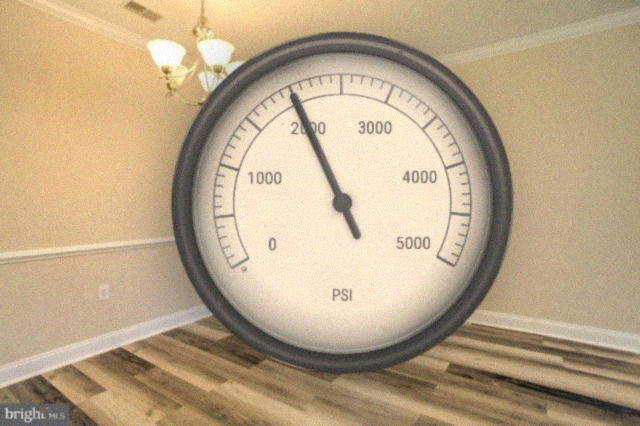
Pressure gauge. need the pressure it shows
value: 2000 psi
